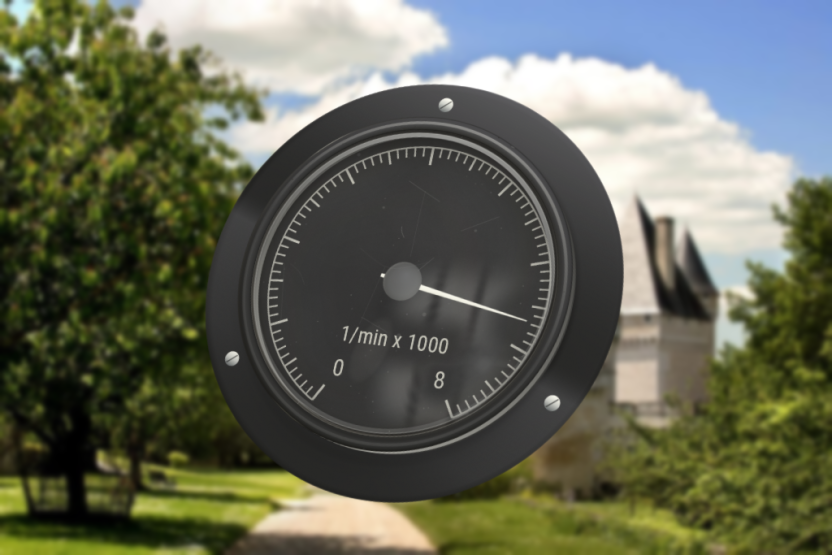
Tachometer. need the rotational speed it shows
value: 6700 rpm
